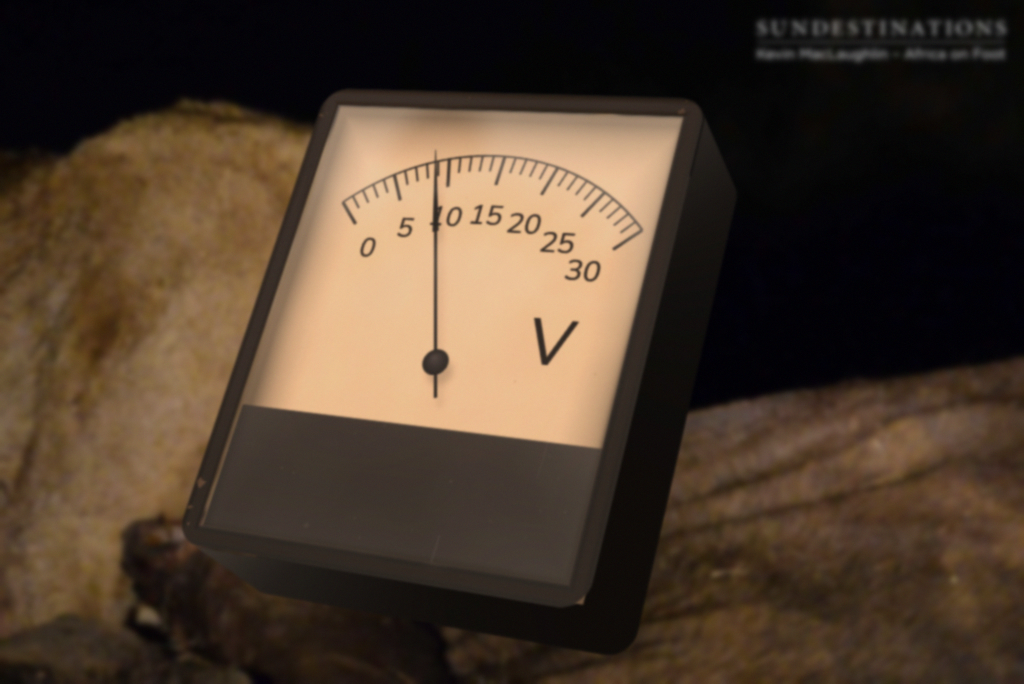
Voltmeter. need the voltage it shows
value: 9 V
